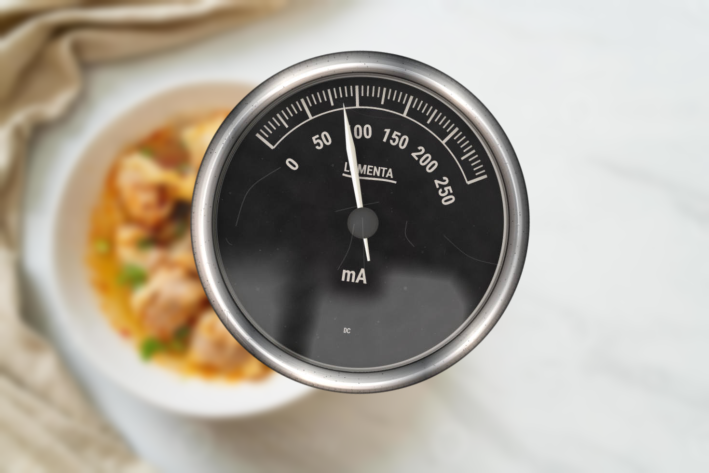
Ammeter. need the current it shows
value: 85 mA
